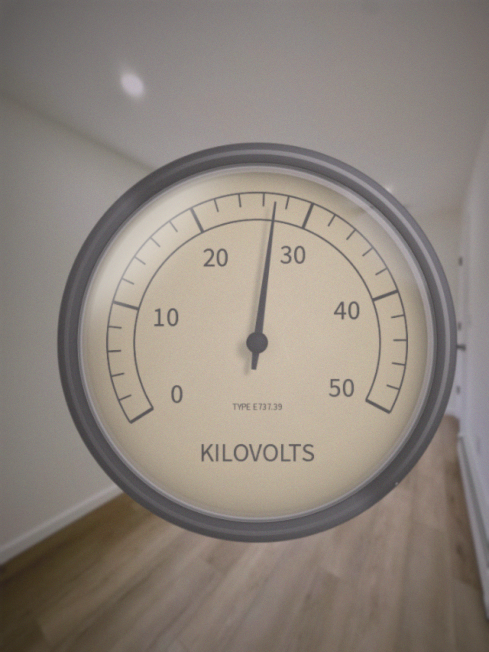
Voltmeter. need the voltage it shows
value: 27 kV
